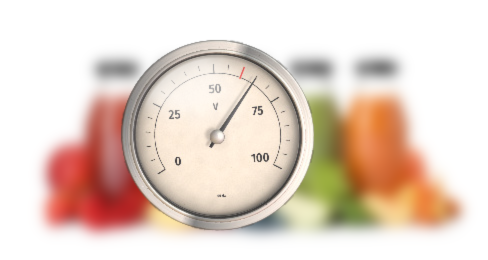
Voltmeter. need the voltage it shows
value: 65 V
